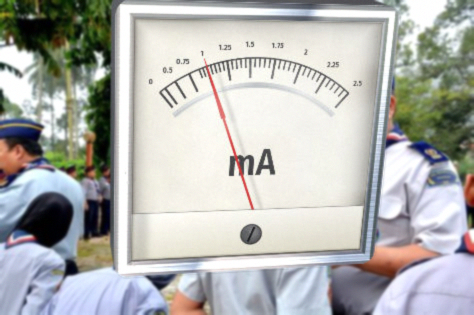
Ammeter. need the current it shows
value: 1 mA
